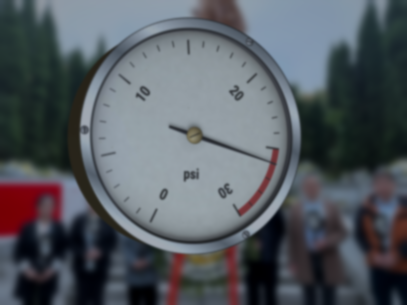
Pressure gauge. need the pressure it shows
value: 26 psi
